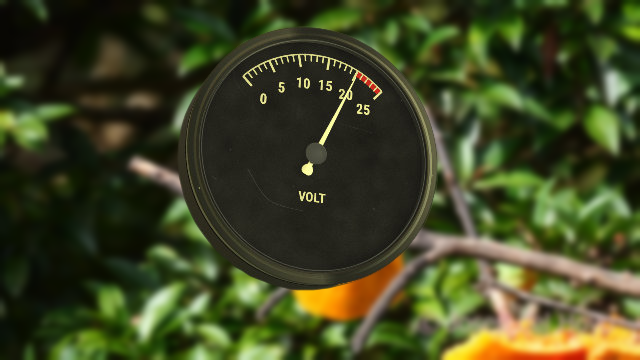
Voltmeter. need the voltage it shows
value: 20 V
